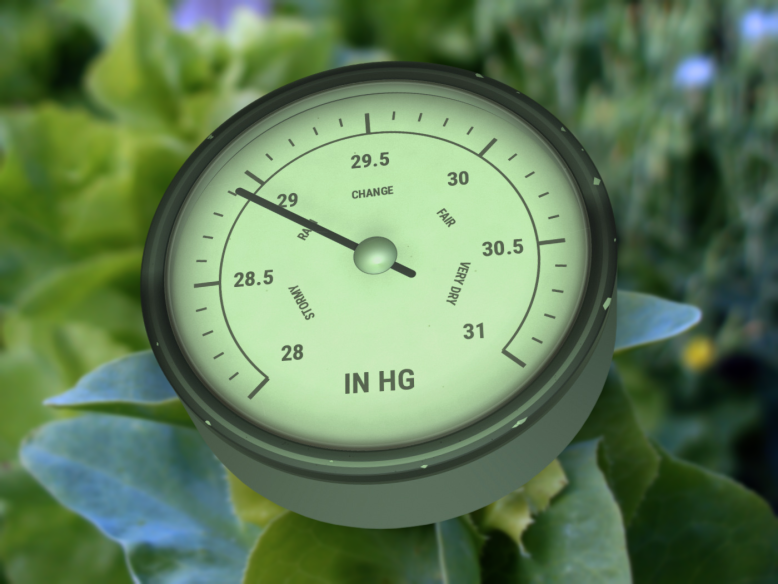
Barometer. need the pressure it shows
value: 28.9 inHg
